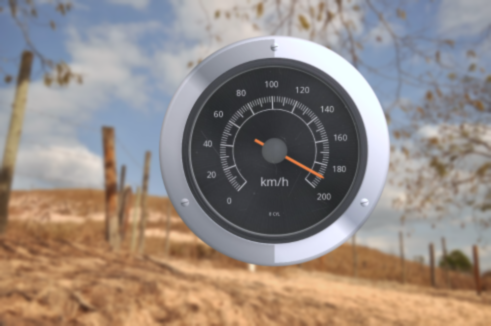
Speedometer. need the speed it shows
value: 190 km/h
